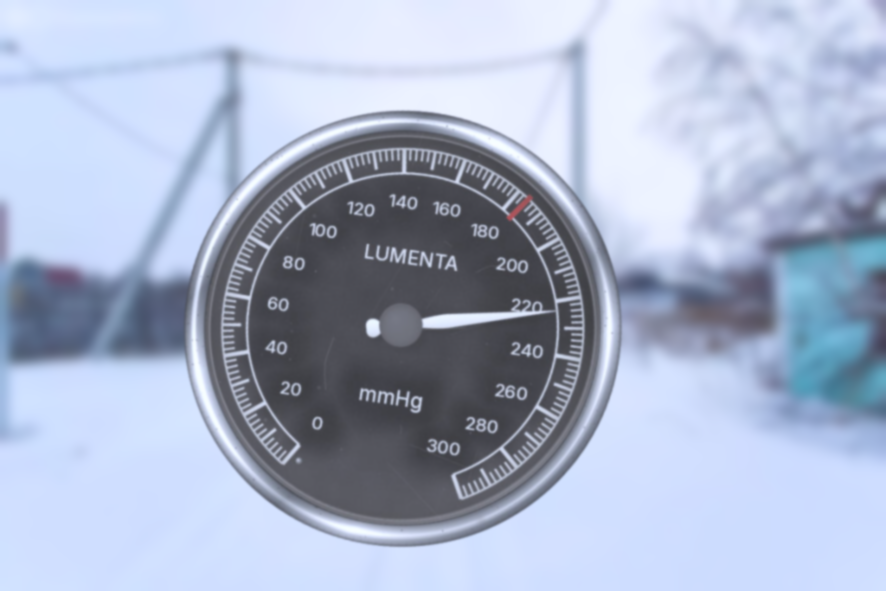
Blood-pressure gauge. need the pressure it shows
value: 224 mmHg
